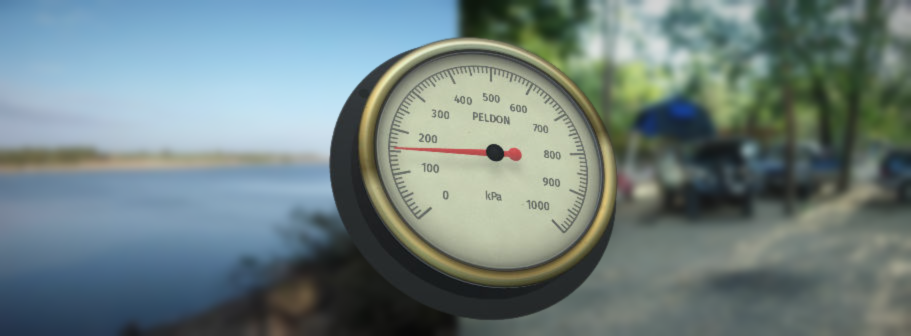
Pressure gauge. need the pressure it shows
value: 150 kPa
